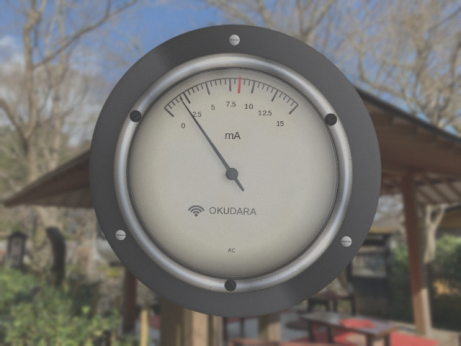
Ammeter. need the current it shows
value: 2 mA
